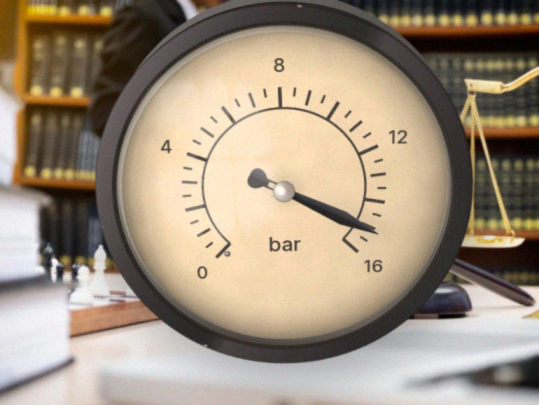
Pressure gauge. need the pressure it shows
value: 15 bar
